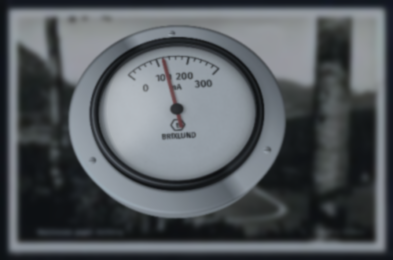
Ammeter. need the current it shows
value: 120 mA
